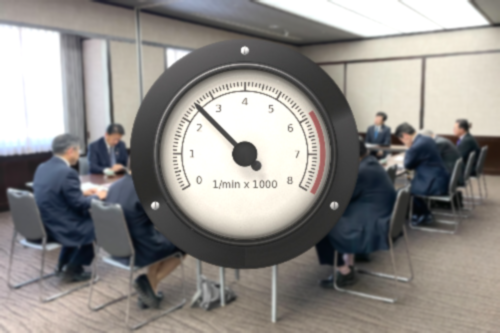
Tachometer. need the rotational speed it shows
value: 2500 rpm
